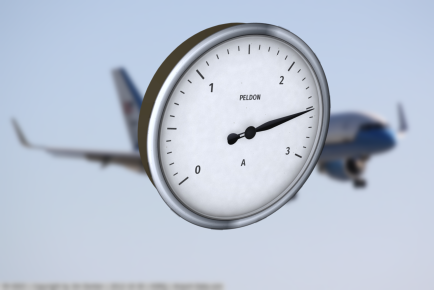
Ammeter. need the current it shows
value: 2.5 A
